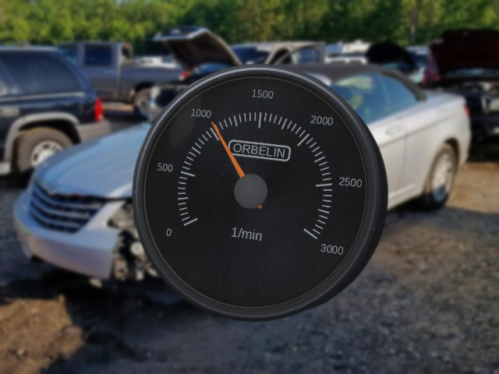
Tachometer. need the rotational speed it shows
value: 1050 rpm
